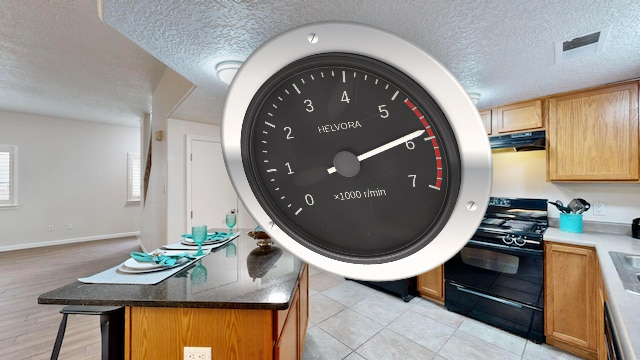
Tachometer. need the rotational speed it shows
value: 5800 rpm
